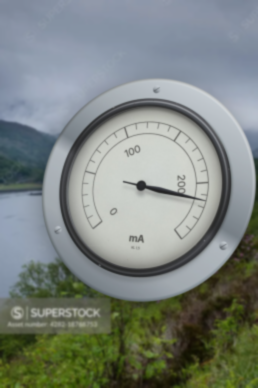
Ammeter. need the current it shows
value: 215 mA
